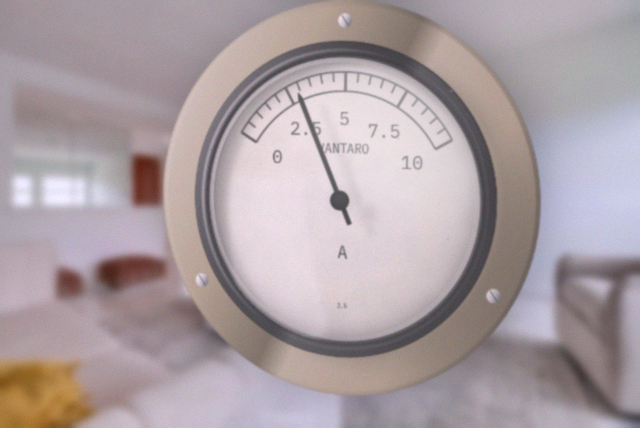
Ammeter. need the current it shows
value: 3 A
